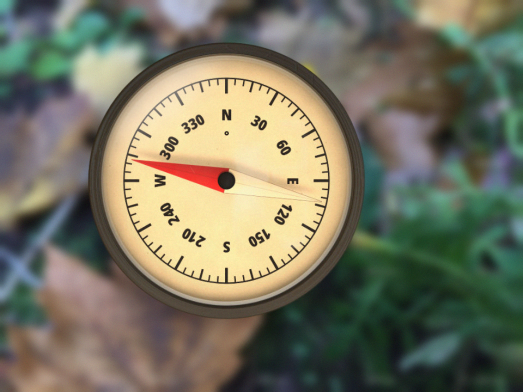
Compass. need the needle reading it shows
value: 282.5 °
